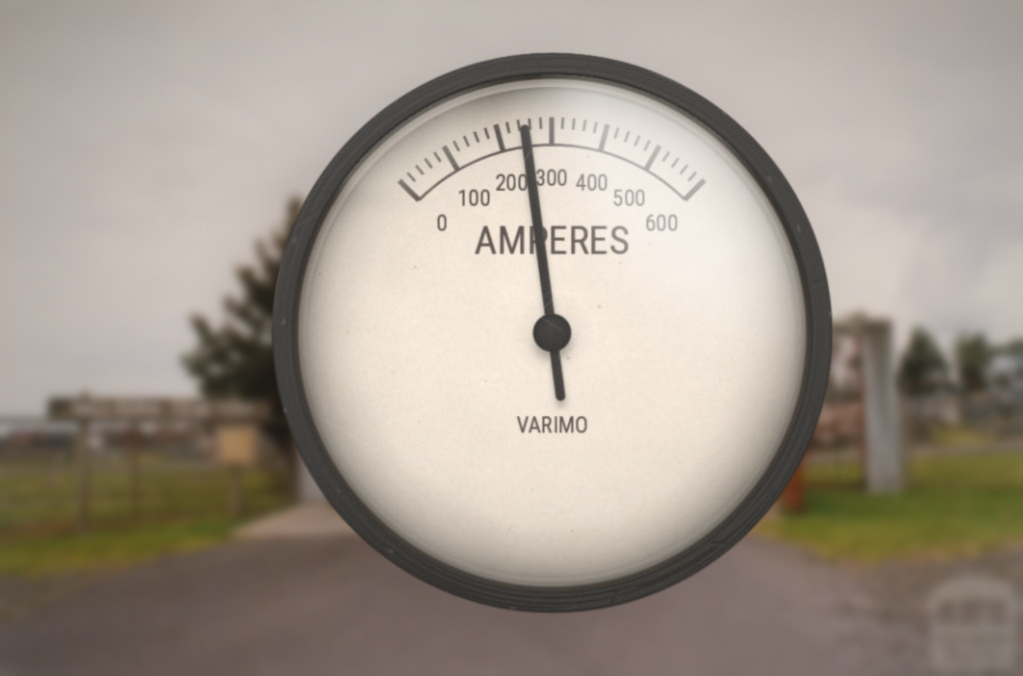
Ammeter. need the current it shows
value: 250 A
